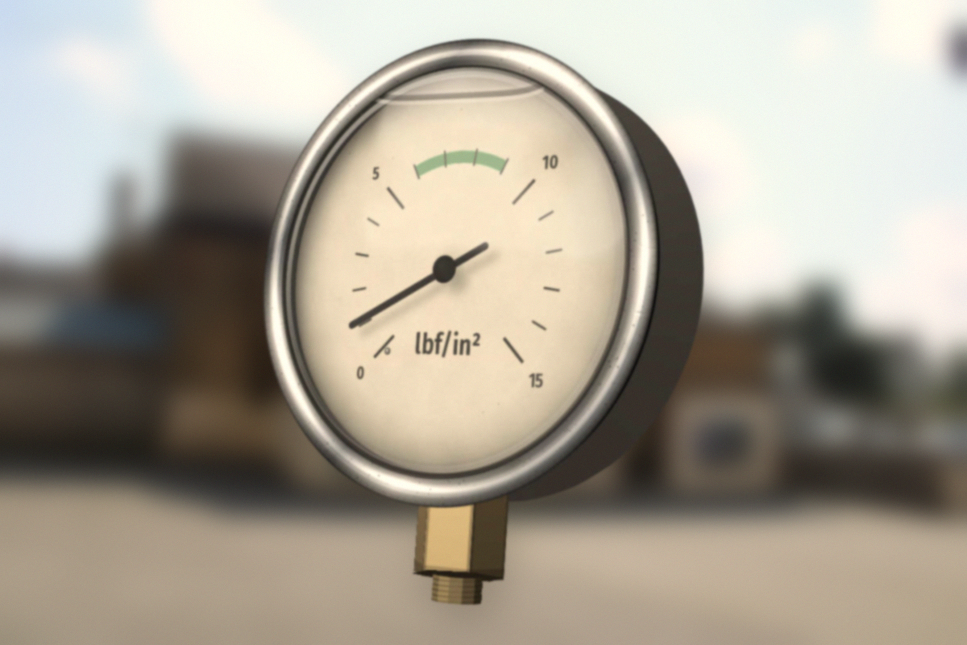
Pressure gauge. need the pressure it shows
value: 1 psi
